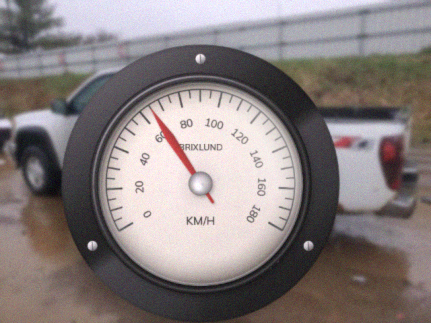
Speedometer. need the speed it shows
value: 65 km/h
